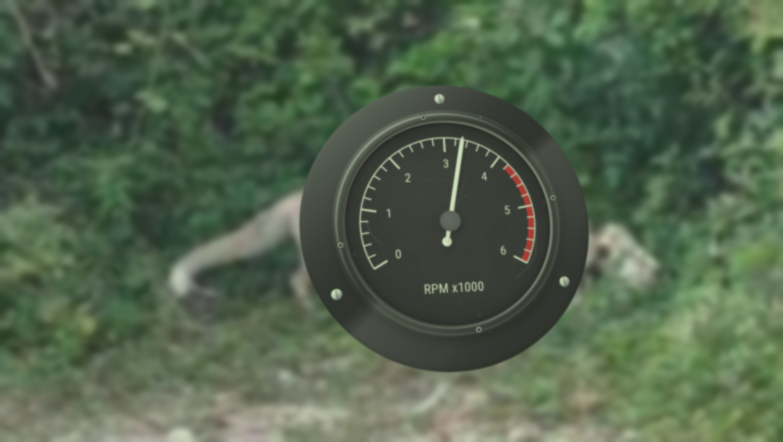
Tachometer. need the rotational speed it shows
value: 3300 rpm
